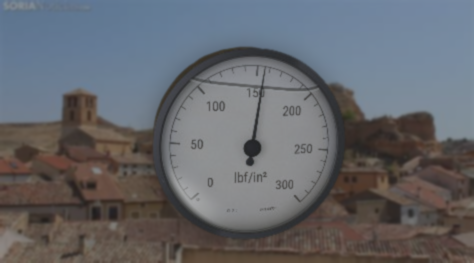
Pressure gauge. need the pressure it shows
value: 155 psi
